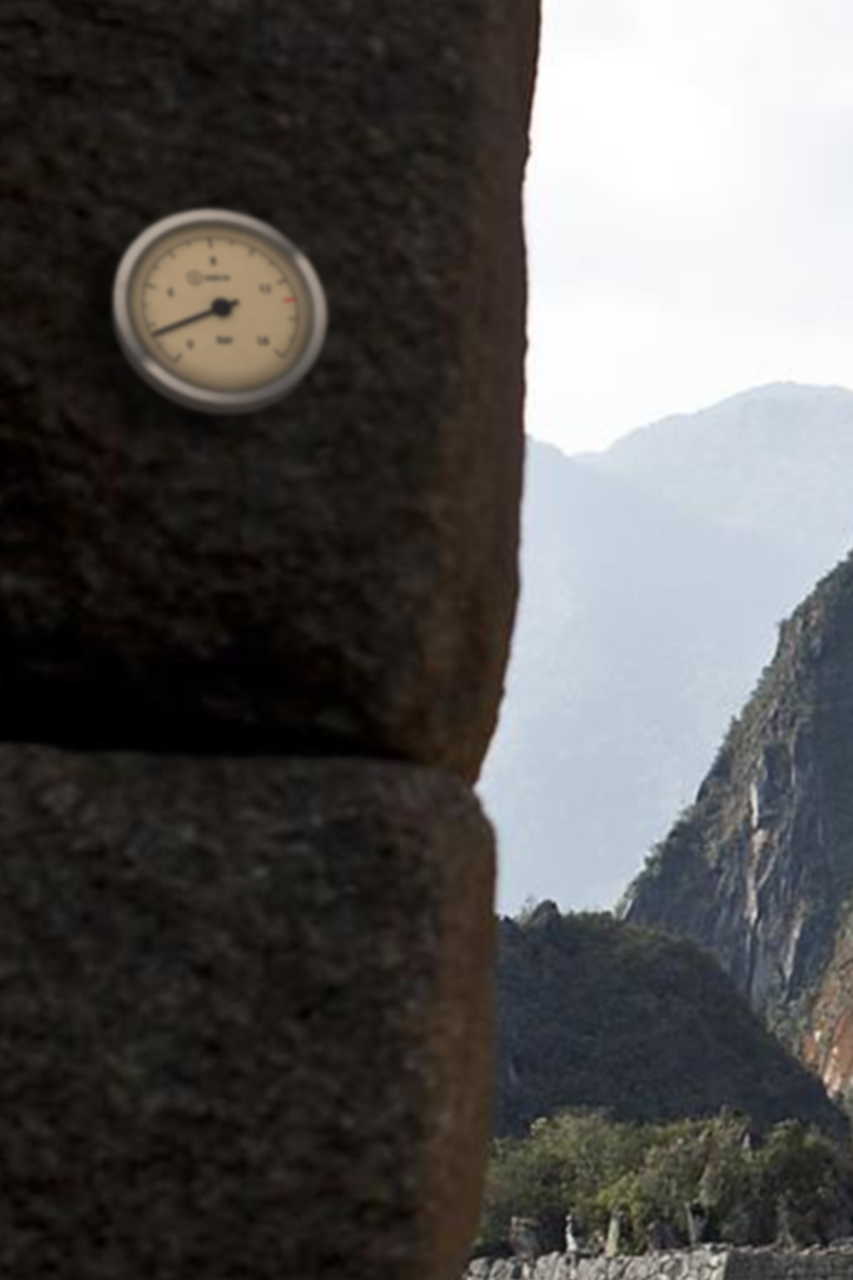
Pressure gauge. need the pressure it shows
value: 1.5 bar
